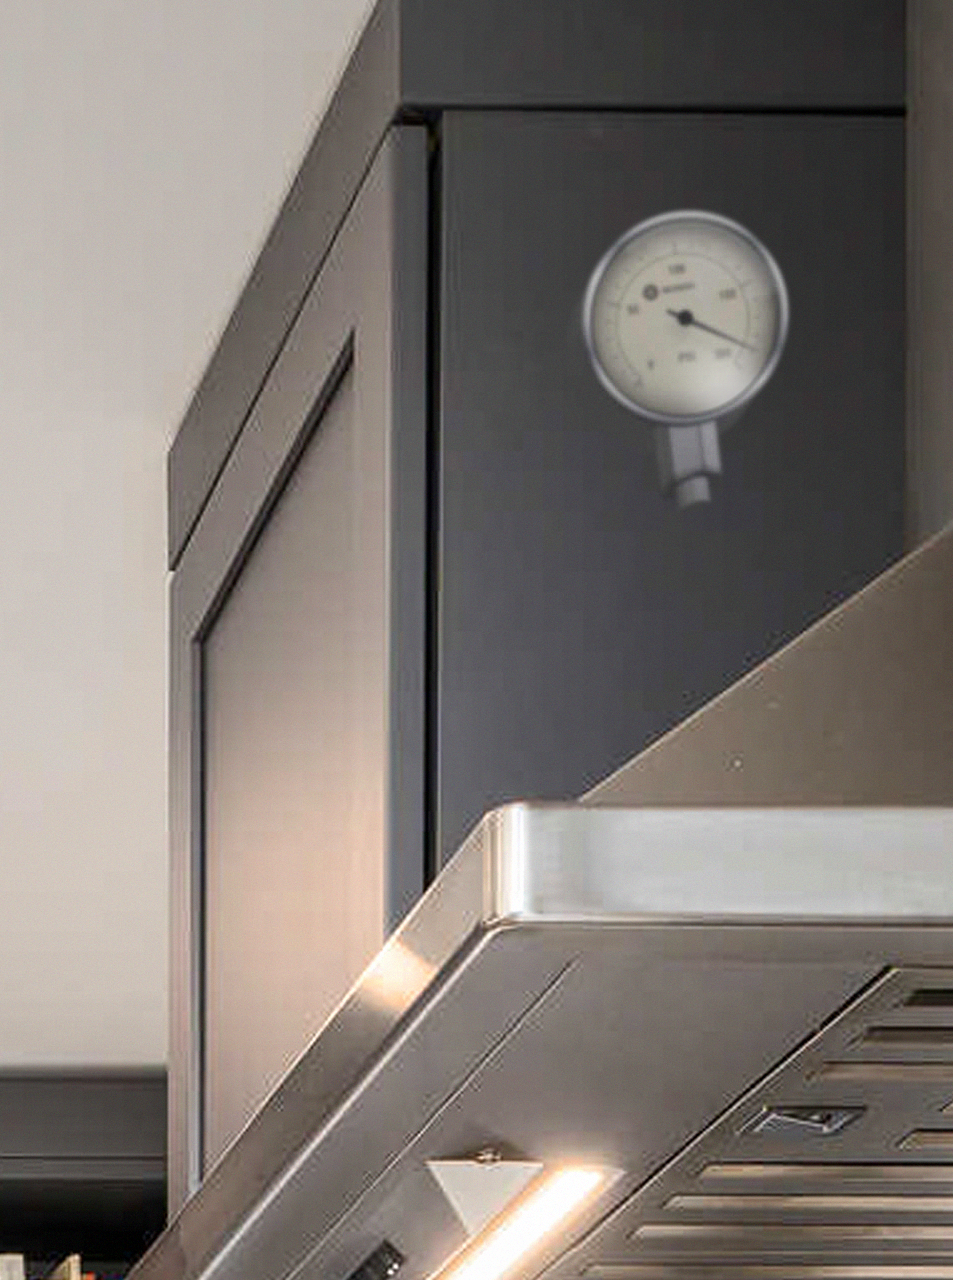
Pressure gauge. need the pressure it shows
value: 190 psi
